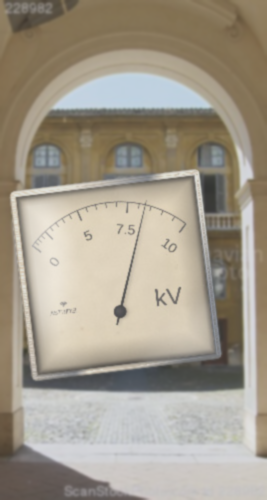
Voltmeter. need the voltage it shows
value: 8.25 kV
